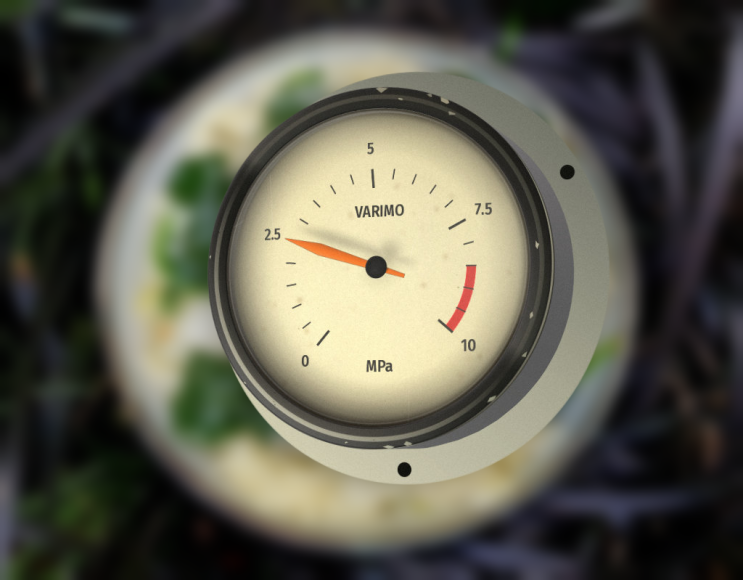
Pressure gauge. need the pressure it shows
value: 2.5 MPa
